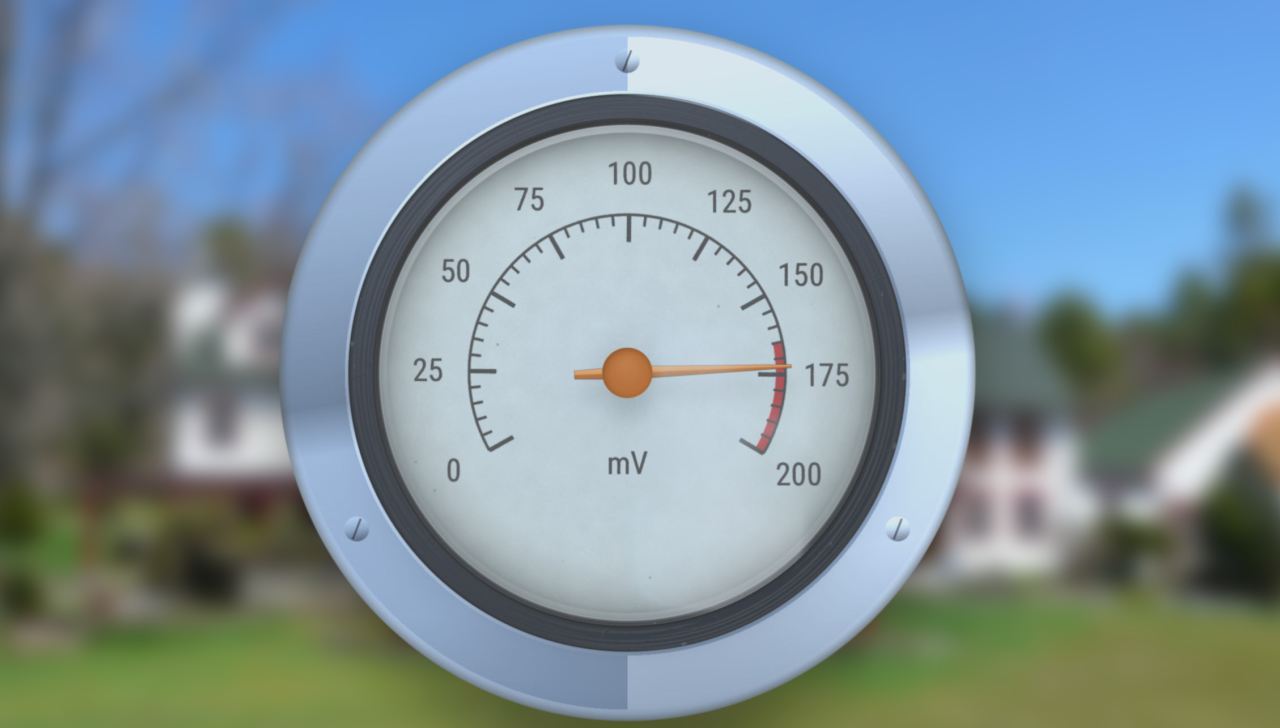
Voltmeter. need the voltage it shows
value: 172.5 mV
